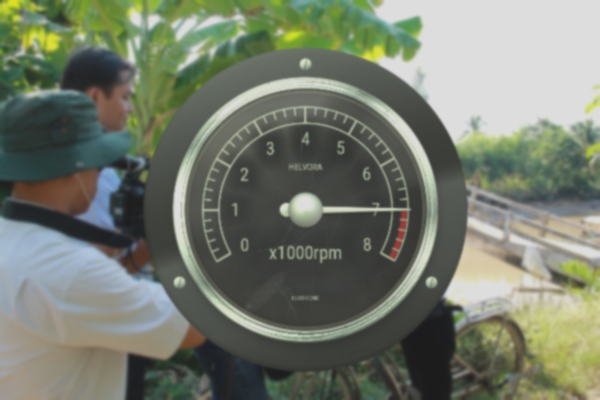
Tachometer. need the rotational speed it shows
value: 7000 rpm
